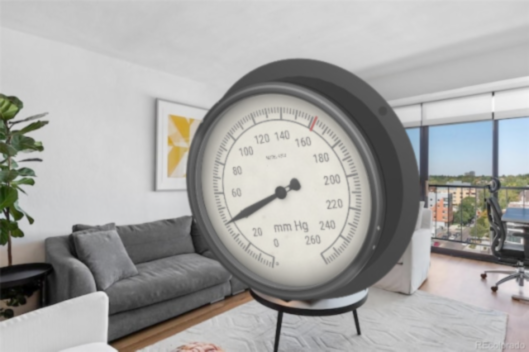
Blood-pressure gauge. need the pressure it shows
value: 40 mmHg
